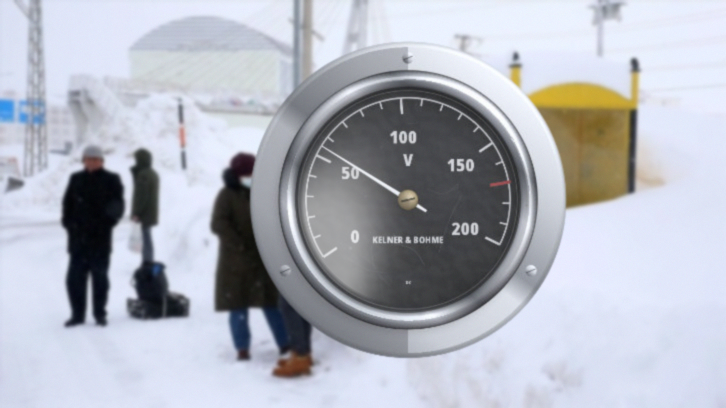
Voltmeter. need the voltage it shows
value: 55 V
